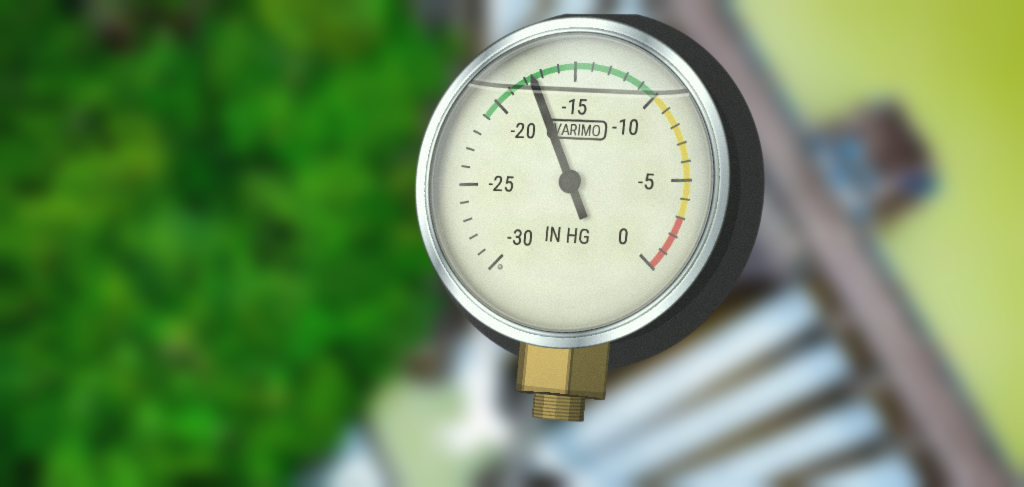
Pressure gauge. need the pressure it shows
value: -17.5 inHg
